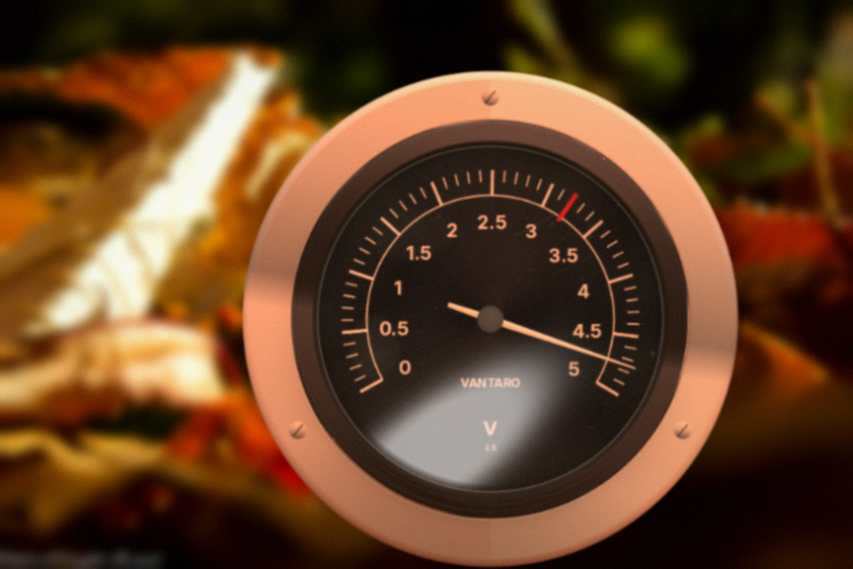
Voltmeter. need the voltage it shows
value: 4.75 V
